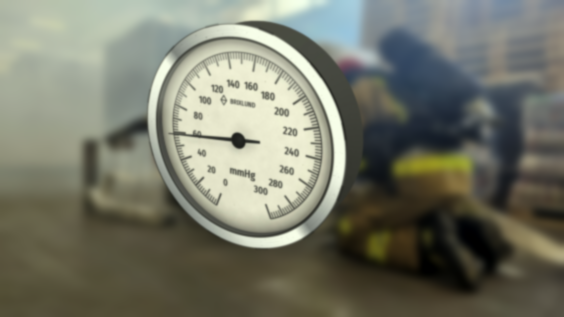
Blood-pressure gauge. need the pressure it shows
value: 60 mmHg
